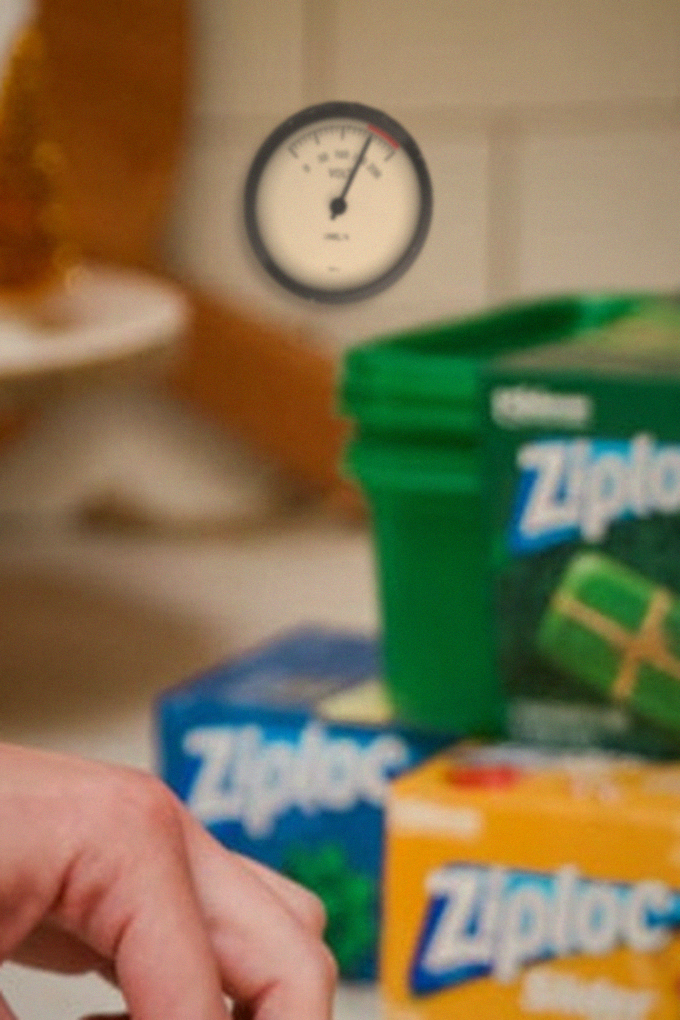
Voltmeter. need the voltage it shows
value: 150 V
